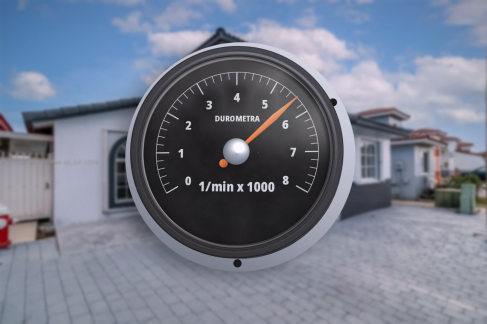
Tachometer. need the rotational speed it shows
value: 5600 rpm
